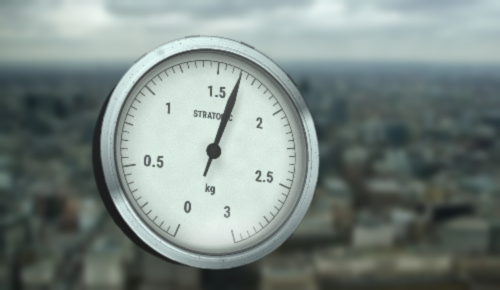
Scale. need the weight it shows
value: 1.65 kg
